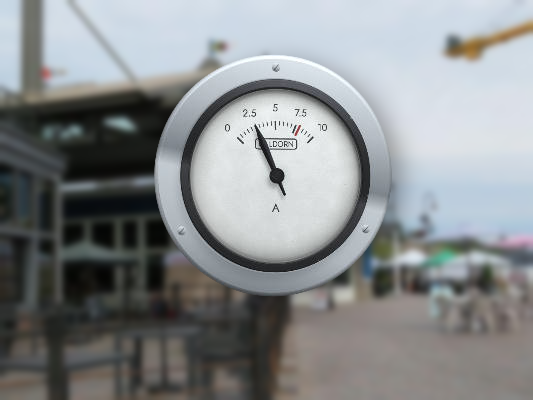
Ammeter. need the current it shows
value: 2.5 A
